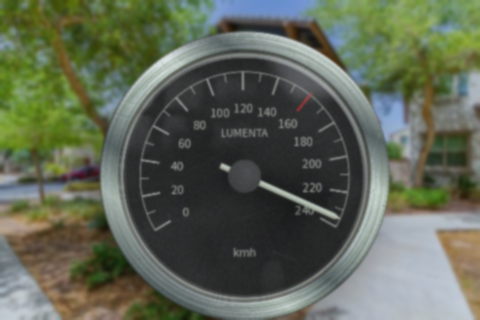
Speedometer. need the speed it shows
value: 235 km/h
